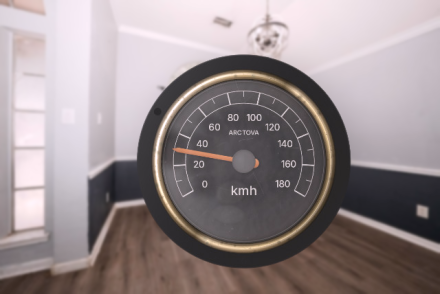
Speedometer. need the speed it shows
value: 30 km/h
